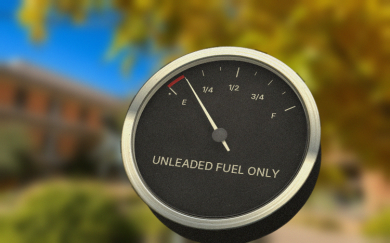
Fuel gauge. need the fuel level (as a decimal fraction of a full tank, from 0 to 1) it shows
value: 0.125
